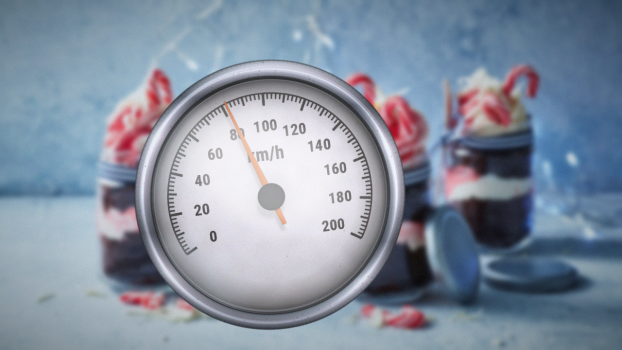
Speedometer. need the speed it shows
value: 82 km/h
